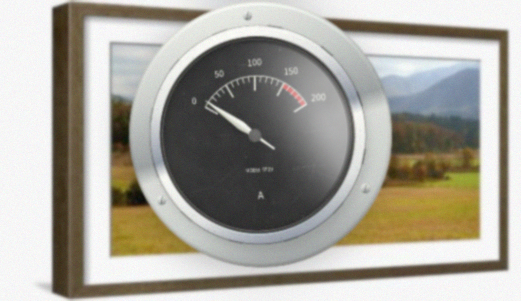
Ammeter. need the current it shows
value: 10 A
